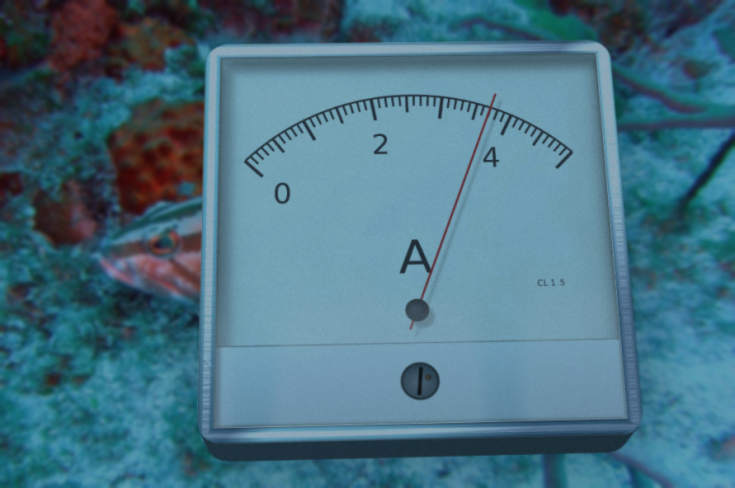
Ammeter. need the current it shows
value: 3.7 A
